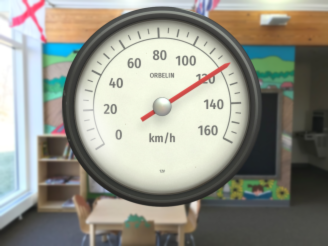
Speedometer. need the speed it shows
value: 120 km/h
